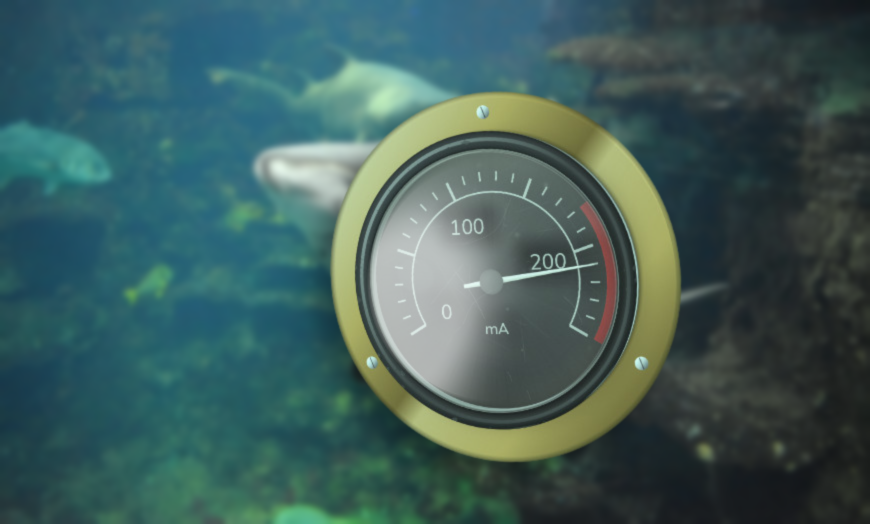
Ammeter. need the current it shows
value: 210 mA
